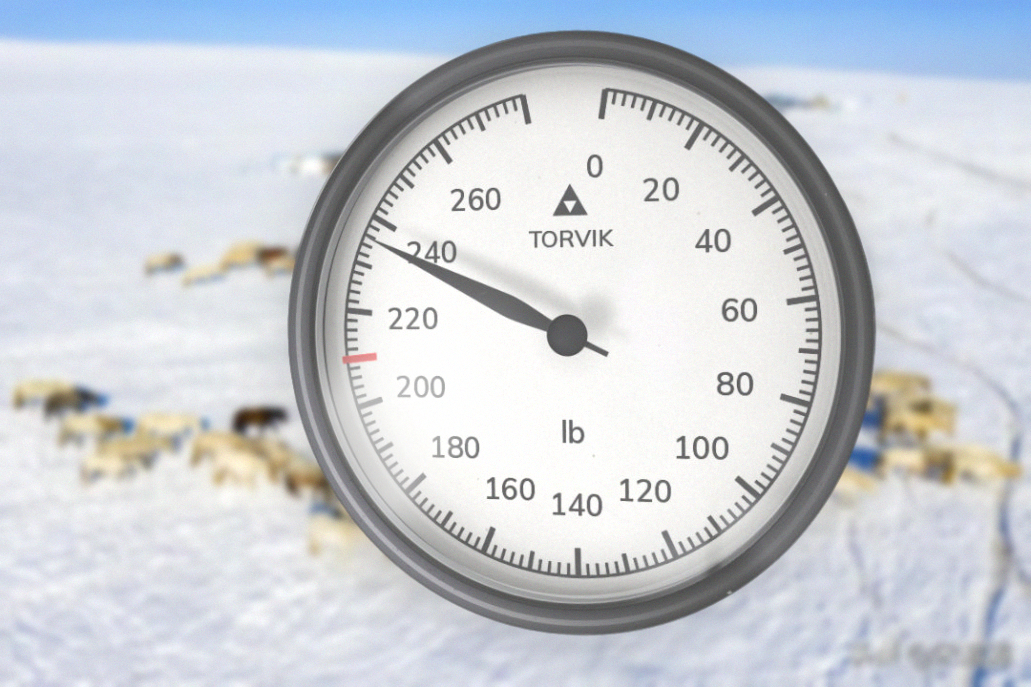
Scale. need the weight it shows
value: 236 lb
